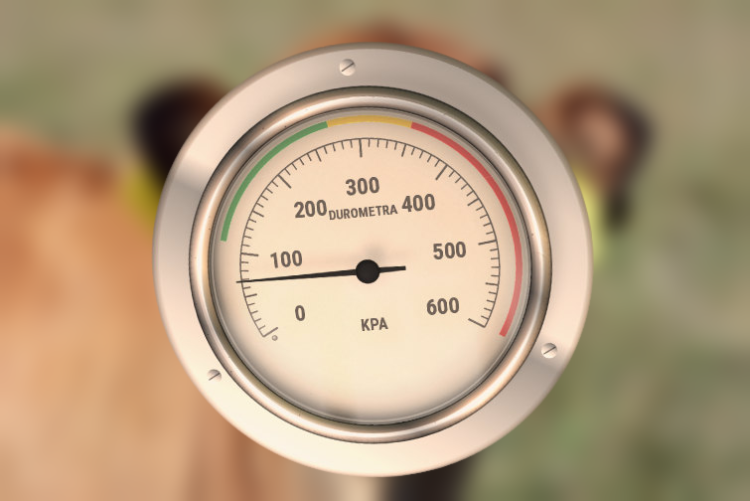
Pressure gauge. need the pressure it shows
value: 70 kPa
